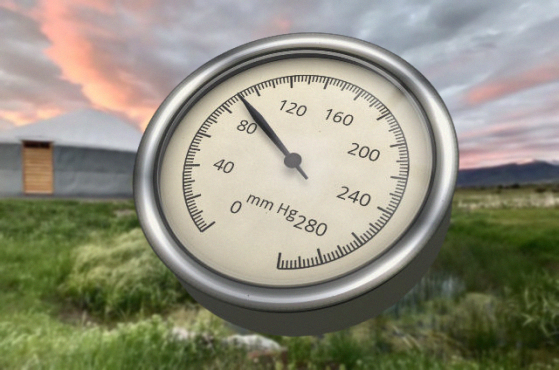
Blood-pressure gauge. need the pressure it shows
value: 90 mmHg
